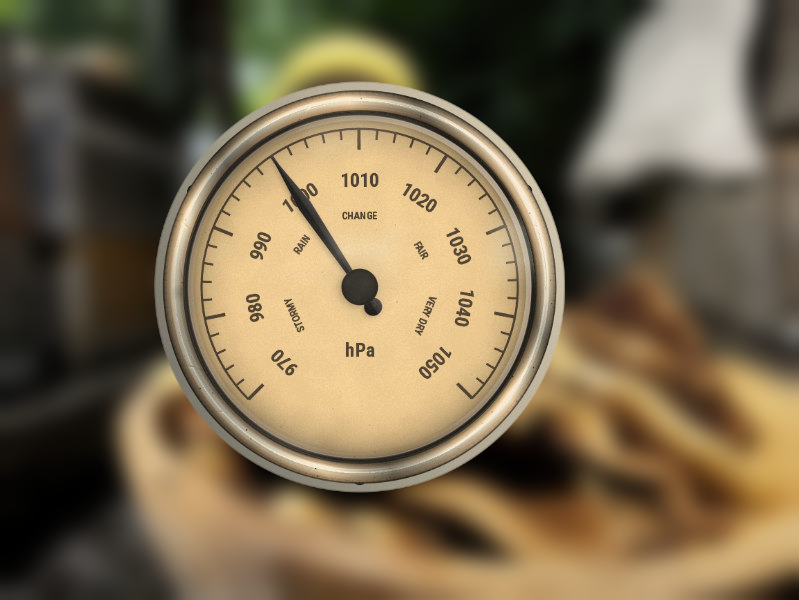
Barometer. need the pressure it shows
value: 1000 hPa
